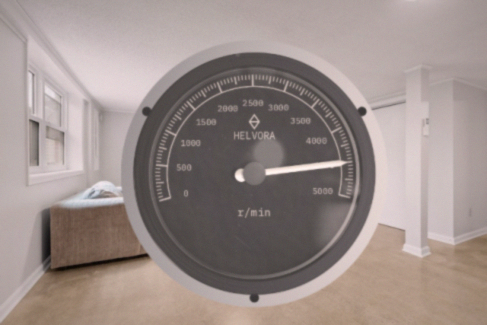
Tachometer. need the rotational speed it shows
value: 4500 rpm
